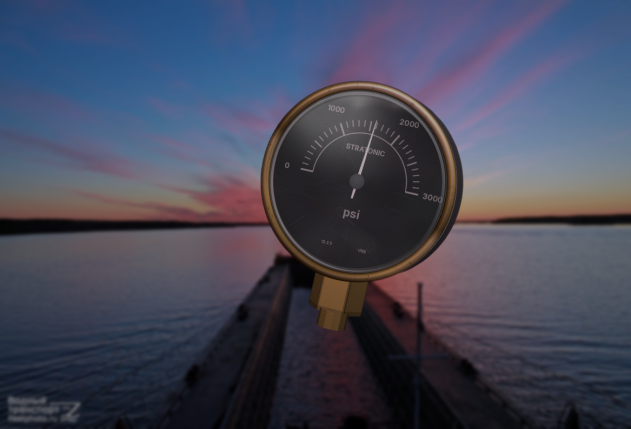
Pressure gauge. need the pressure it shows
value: 1600 psi
